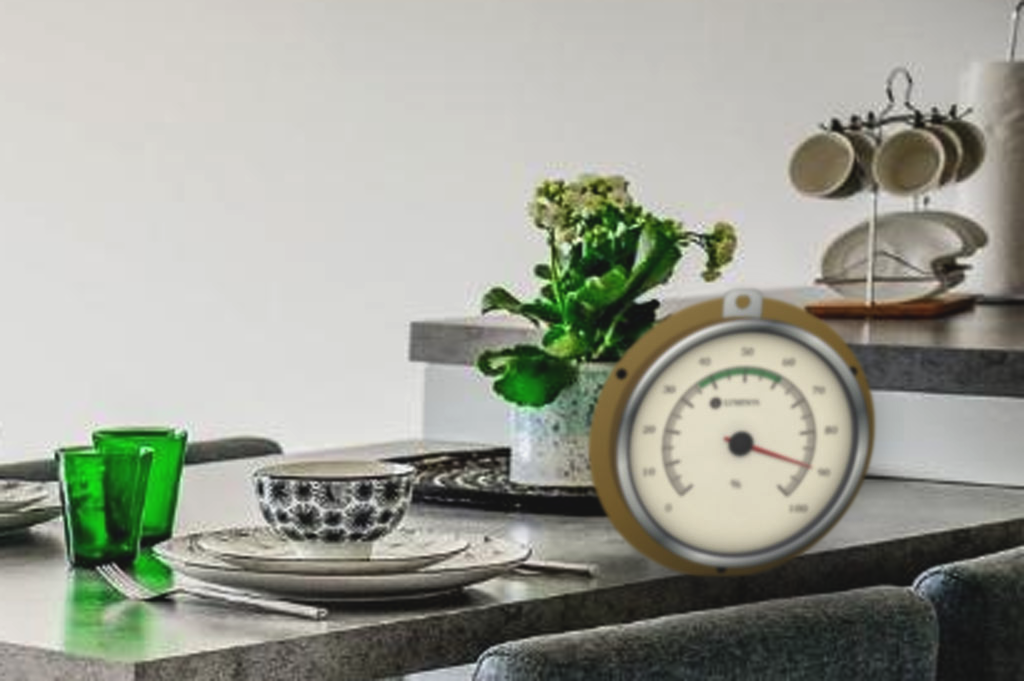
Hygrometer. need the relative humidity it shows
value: 90 %
